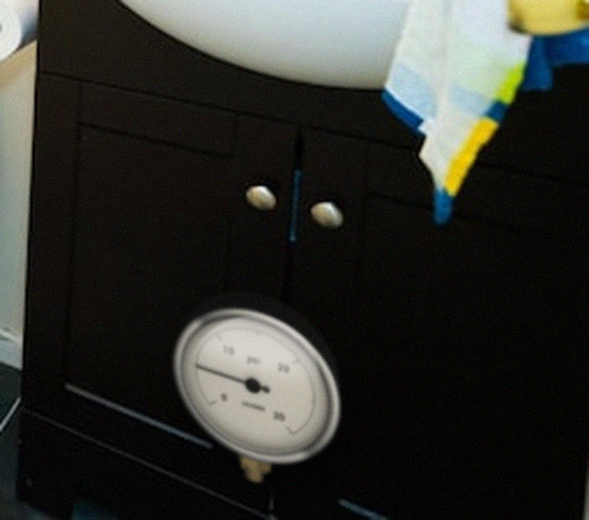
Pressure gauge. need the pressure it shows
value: 5 psi
